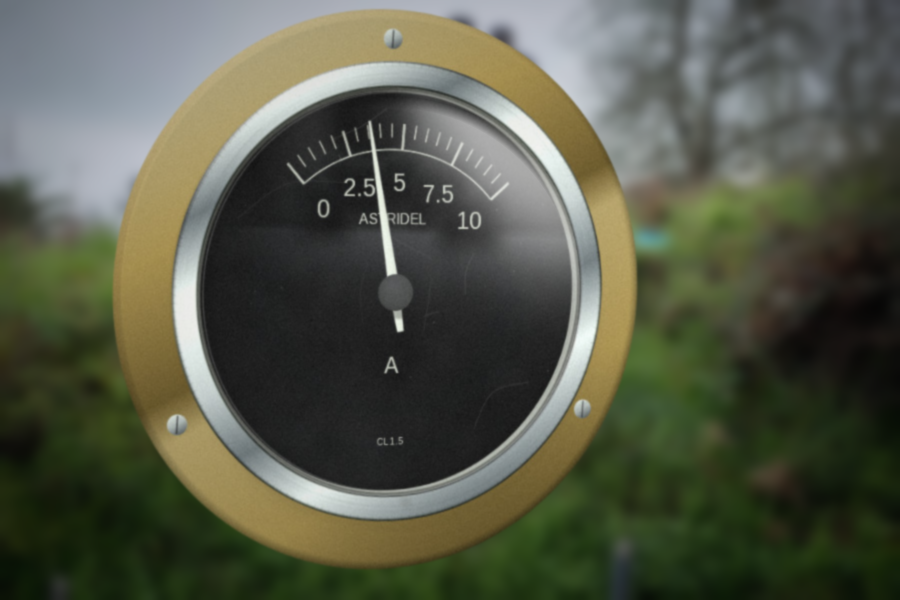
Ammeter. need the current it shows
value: 3.5 A
